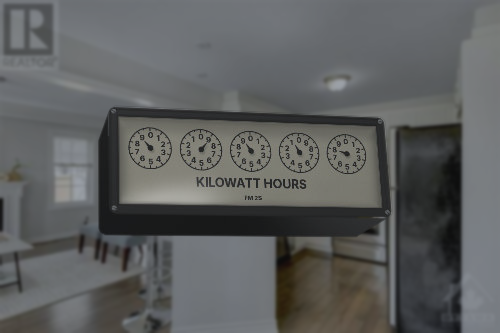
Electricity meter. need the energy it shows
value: 88908 kWh
